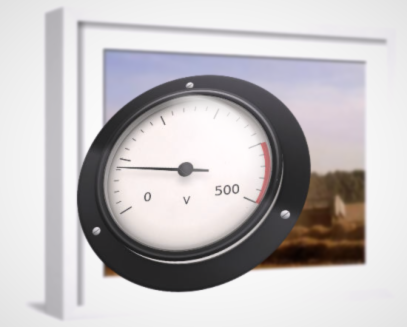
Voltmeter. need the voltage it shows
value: 80 V
